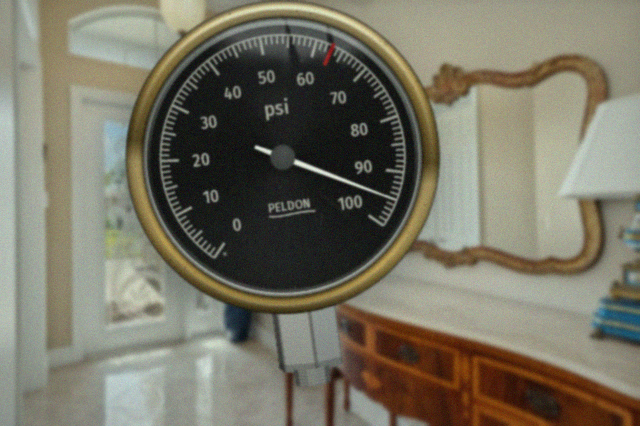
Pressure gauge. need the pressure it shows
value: 95 psi
